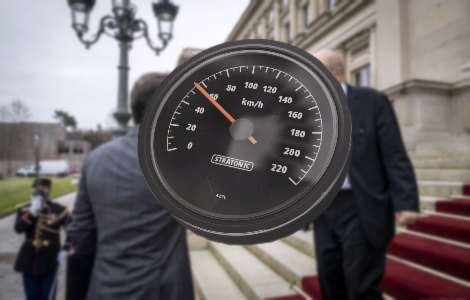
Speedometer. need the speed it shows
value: 55 km/h
